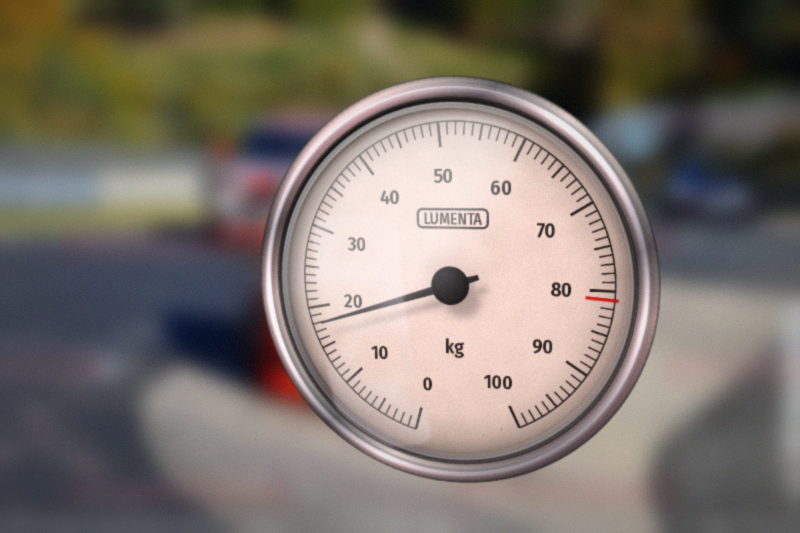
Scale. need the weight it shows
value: 18 kg
